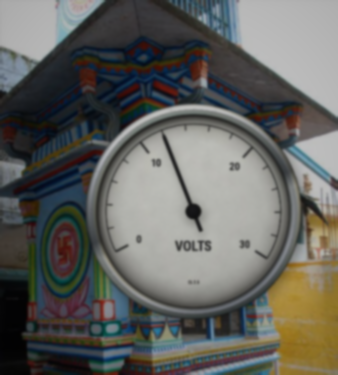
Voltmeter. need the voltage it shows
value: 12 V
